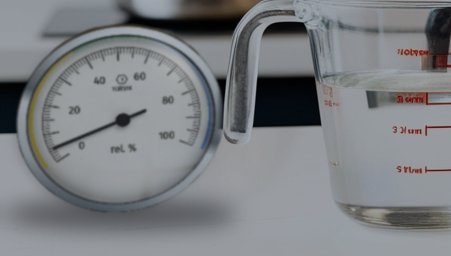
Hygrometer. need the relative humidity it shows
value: 5 %
